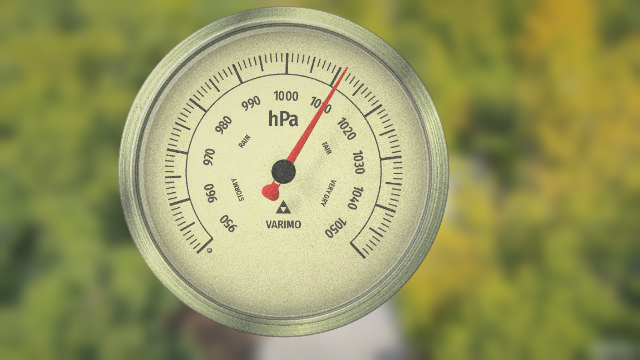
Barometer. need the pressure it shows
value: 1011 hPa
